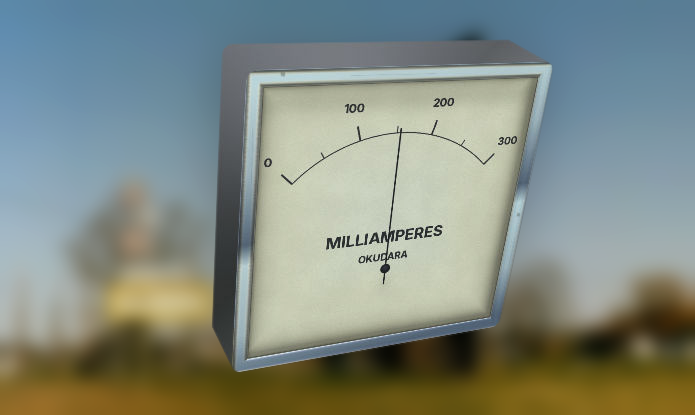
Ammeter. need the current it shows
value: 150 mA
